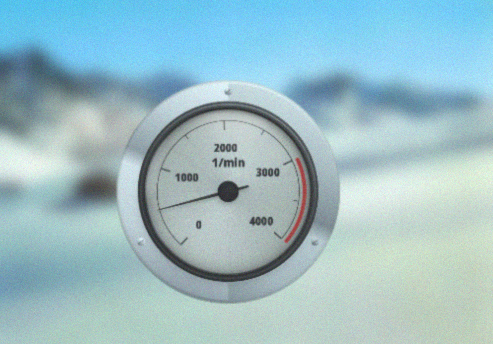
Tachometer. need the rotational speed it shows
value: 500 rpm
